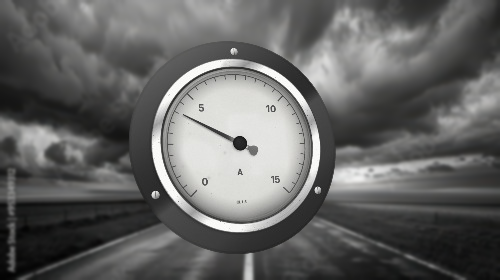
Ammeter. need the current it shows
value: 4 A
